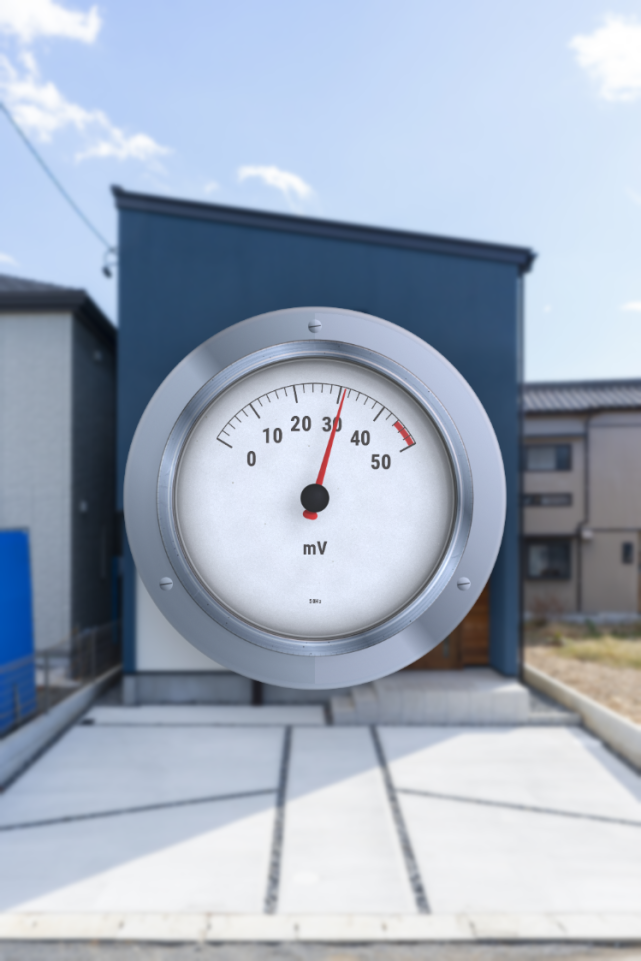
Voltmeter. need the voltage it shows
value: 31 mV
